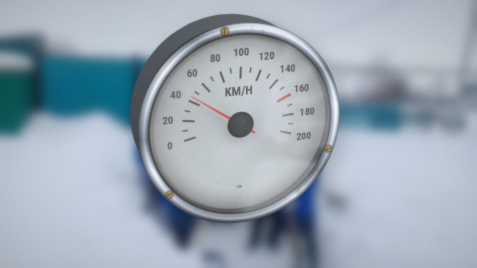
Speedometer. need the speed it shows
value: 45 km/h
